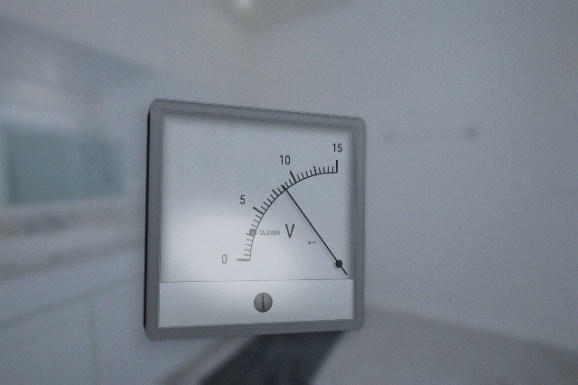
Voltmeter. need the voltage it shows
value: 8.5 V
